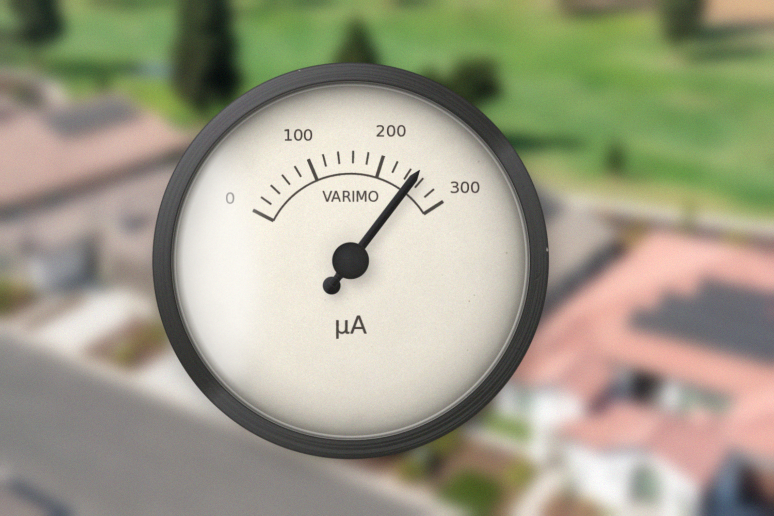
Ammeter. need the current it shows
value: 250 µA
